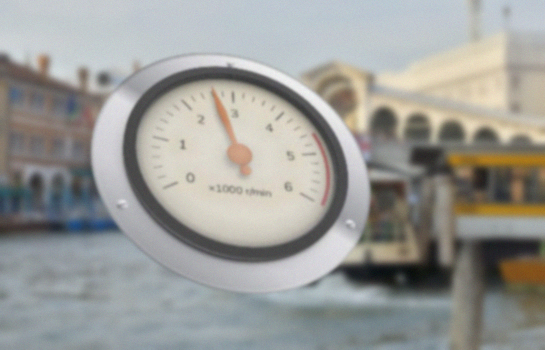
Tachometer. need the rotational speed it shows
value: 2600 rpm
